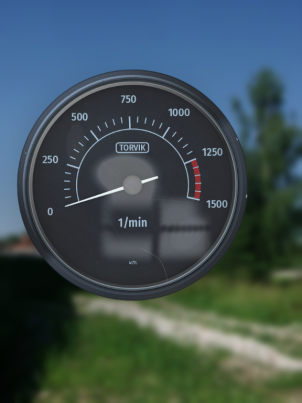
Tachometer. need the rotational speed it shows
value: 0 rpm
